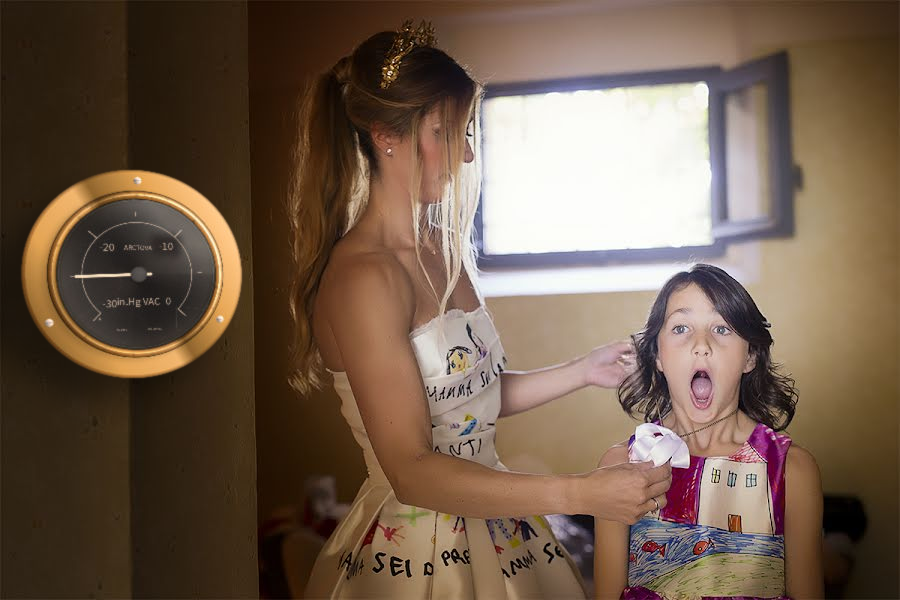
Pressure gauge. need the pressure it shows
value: -25 inHg
